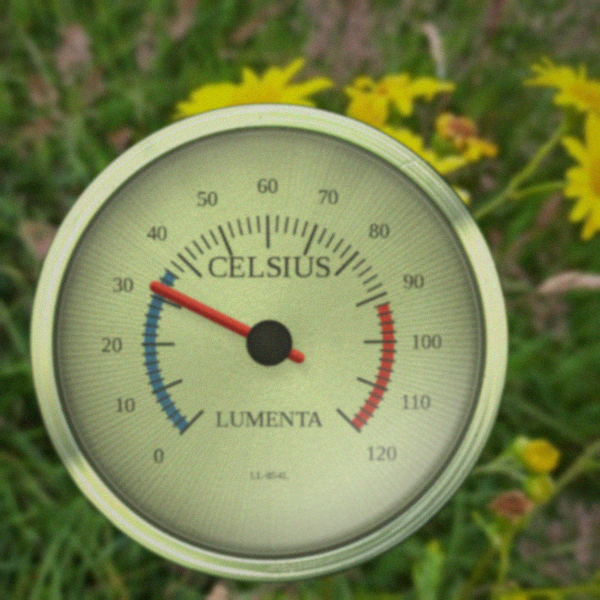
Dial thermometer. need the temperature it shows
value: 32 °C
